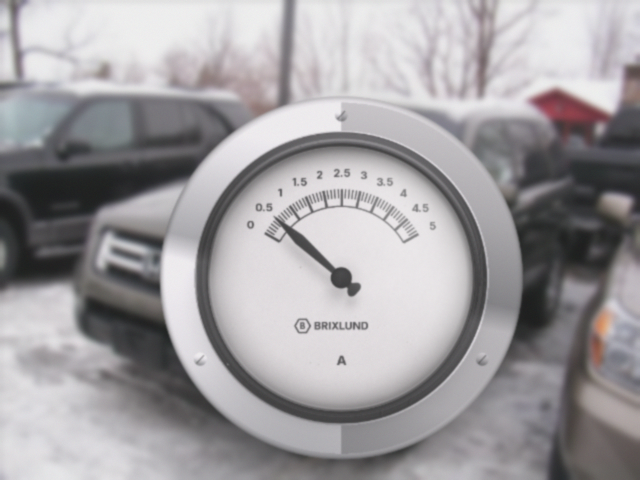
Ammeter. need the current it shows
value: 0.5 A
